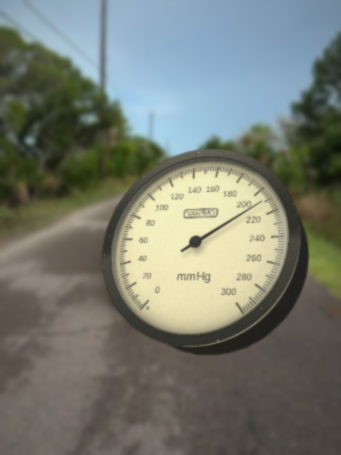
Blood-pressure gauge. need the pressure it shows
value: 210 mmHg
